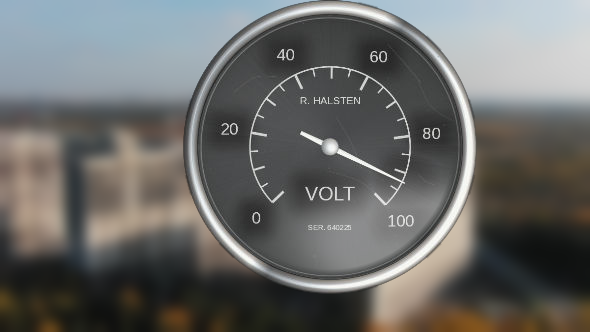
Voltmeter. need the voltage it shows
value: 92.5 V
